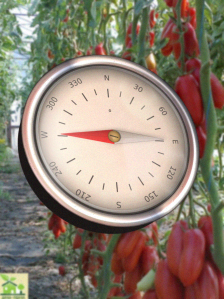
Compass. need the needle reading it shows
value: 270 °
